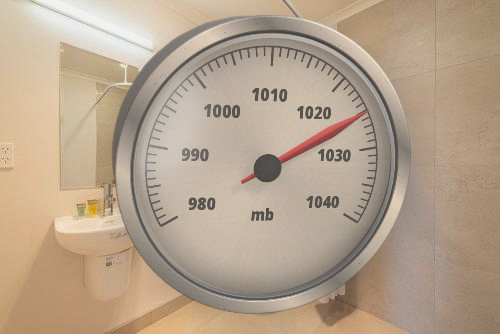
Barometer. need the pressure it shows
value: 1025 mbar
